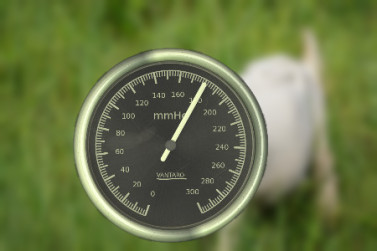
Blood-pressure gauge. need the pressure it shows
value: 180 mmHg
